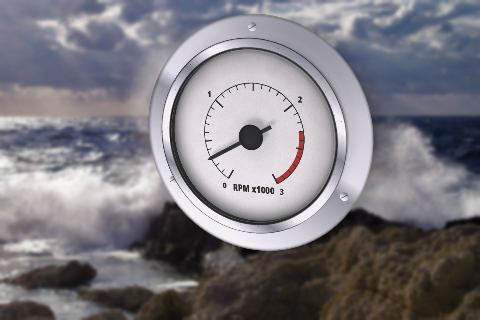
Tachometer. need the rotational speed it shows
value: 300 rpm
